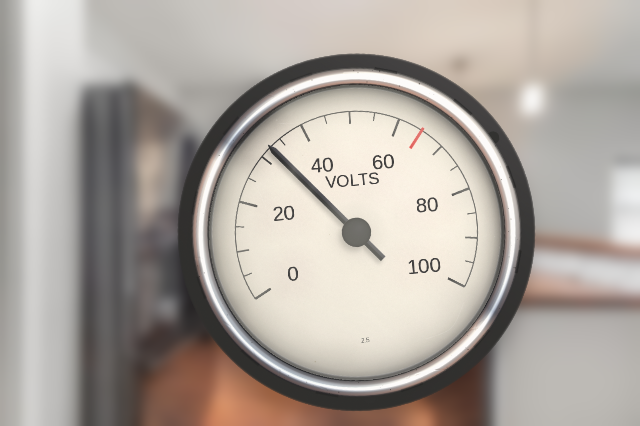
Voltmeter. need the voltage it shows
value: 32.5 V
